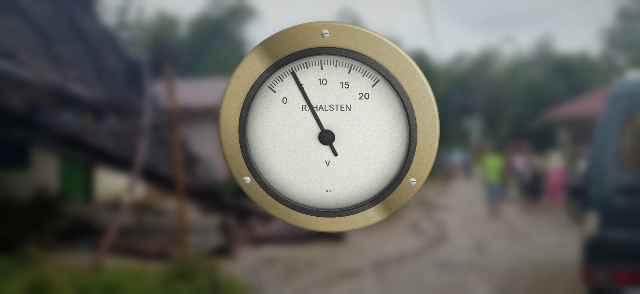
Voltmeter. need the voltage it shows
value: 5 V
